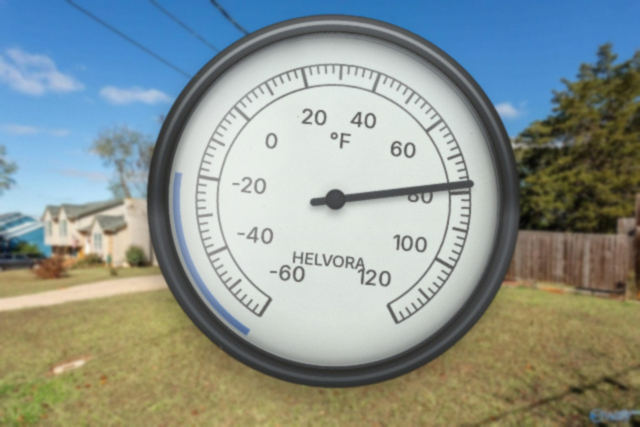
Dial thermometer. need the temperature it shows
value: 78 °F
